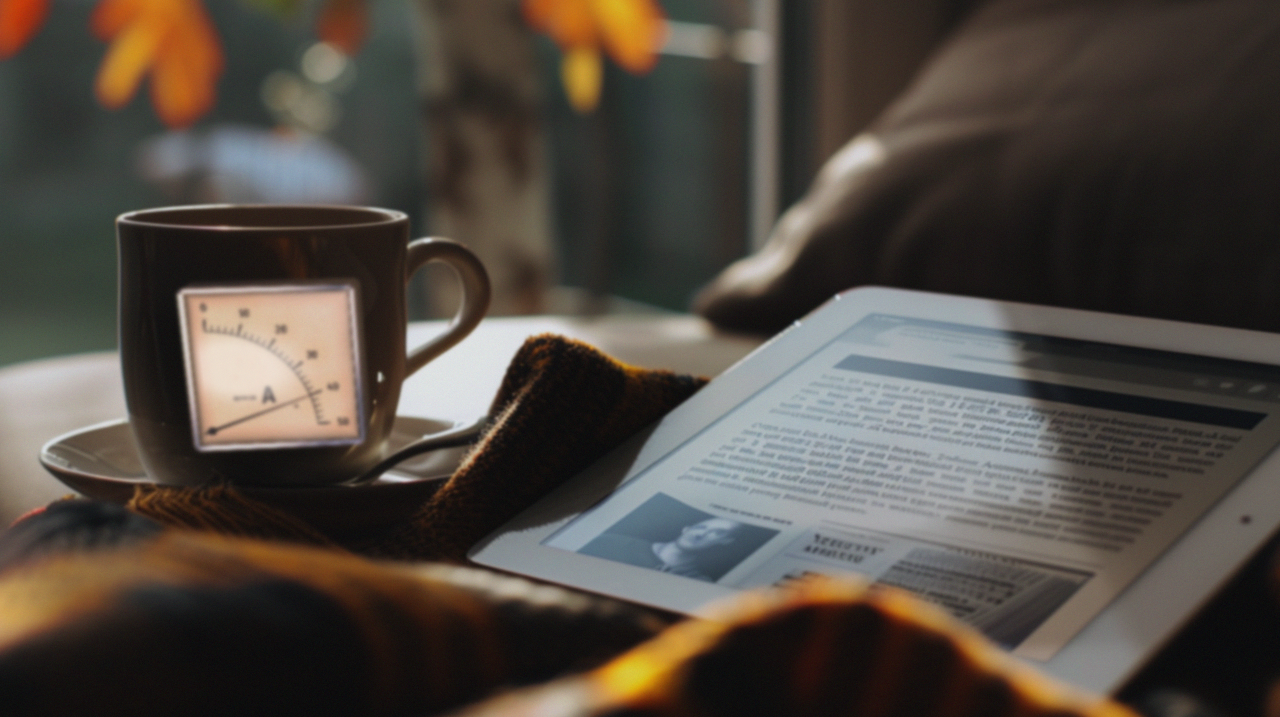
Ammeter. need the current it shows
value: 40 A
